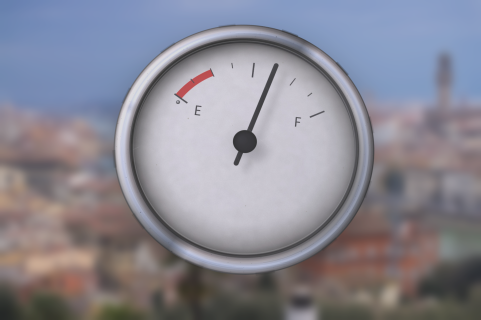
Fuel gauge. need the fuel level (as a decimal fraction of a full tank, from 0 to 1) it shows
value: 0.625
